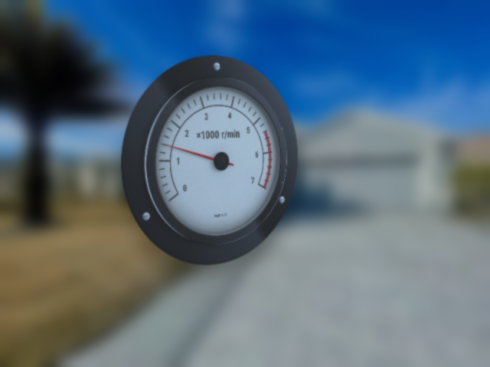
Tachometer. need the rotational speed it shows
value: 1400 rpm
